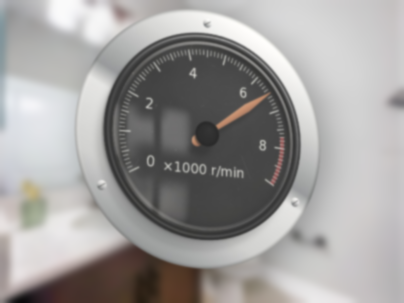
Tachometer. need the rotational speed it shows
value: 6500 rpm
